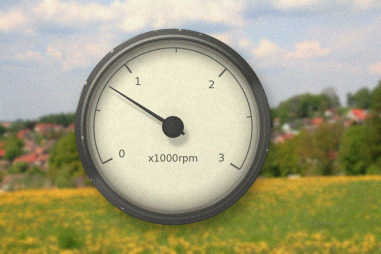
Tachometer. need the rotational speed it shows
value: 750 rpm
